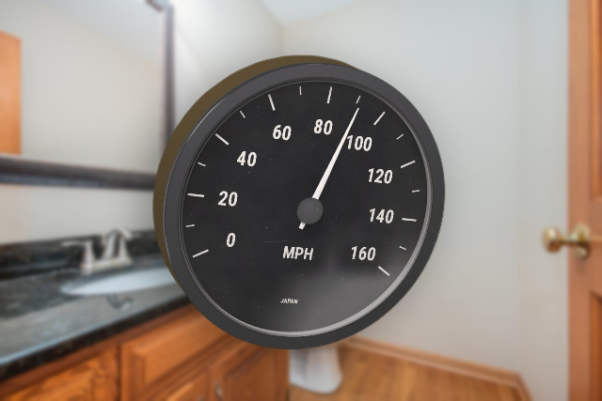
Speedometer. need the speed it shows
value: 90 mph
